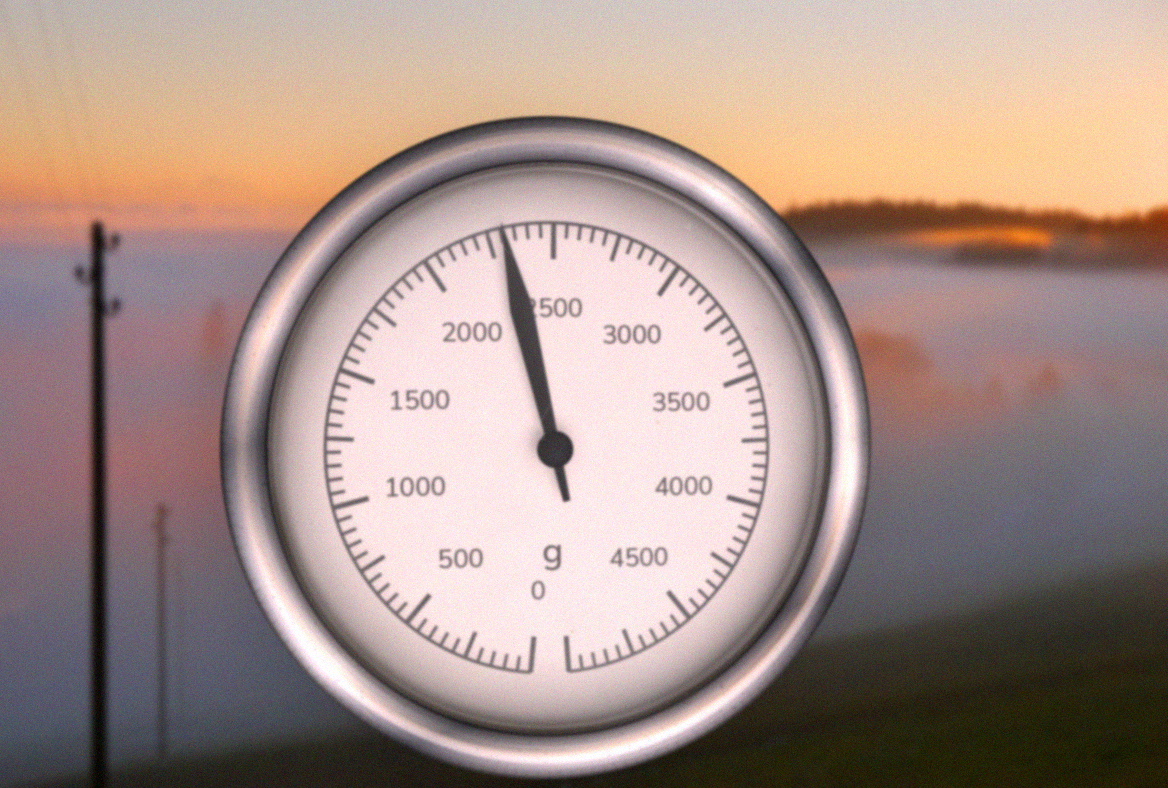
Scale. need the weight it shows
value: 2300 g
